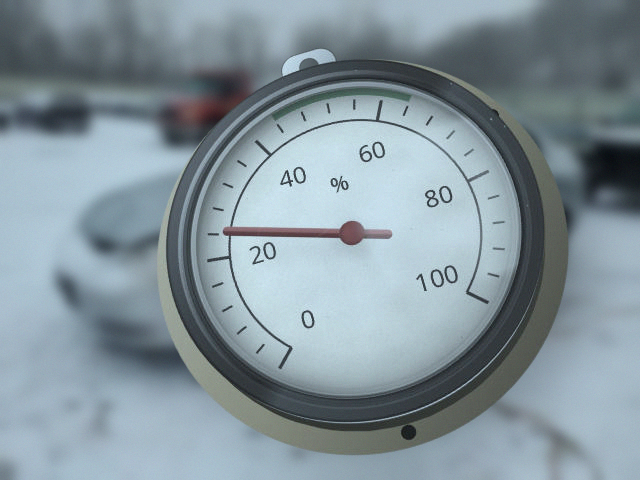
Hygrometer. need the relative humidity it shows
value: 24 %
